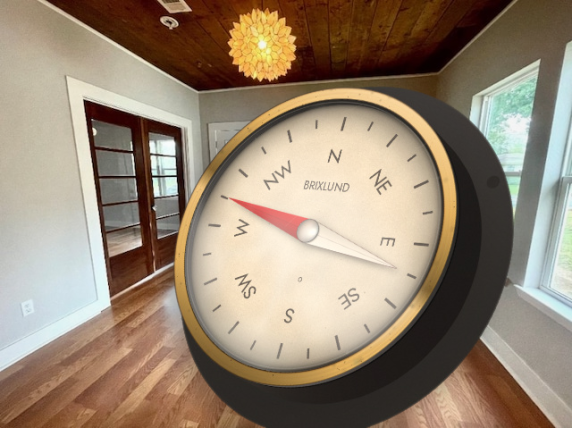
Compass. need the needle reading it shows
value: 285 °
